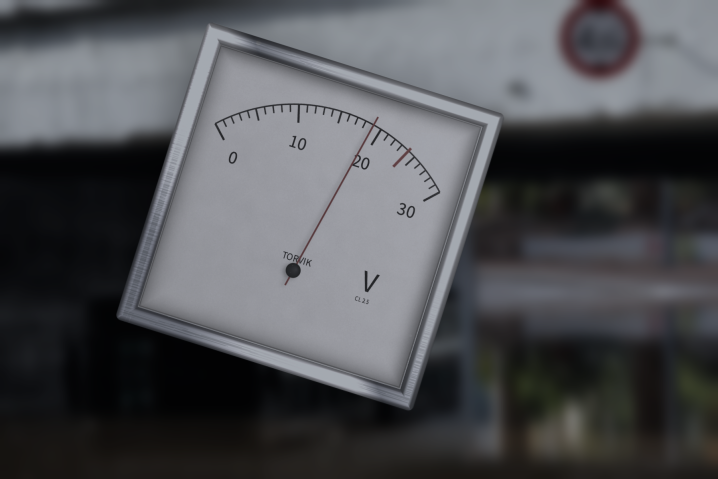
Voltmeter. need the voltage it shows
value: 19 V
